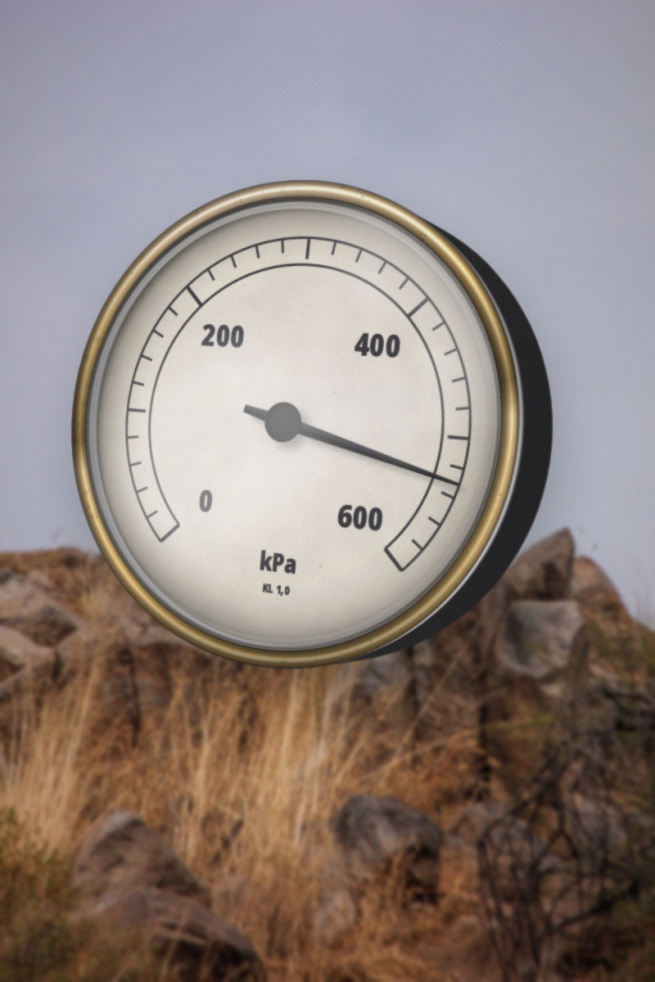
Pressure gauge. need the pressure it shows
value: 530 kPa
